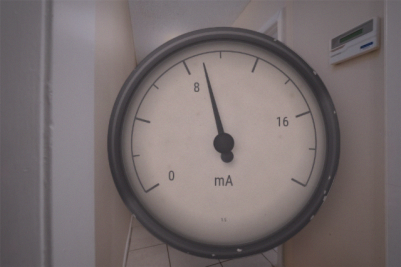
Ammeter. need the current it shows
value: 9 mA
